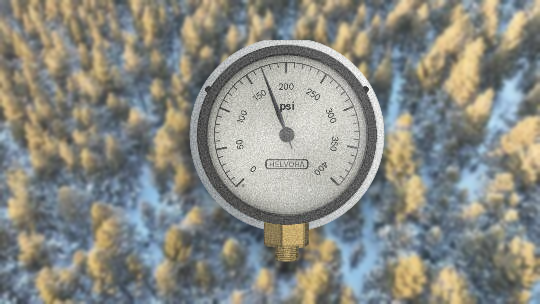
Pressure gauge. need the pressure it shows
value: 170 psi
